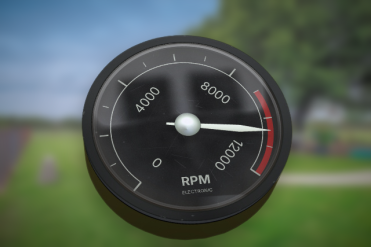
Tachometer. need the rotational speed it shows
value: 10500 rpm
